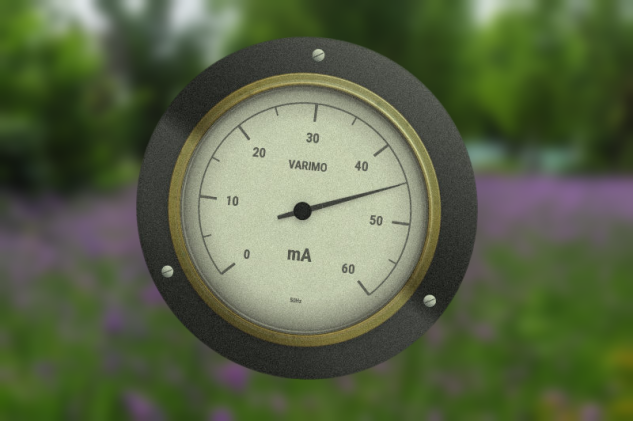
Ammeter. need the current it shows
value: 45 mA
